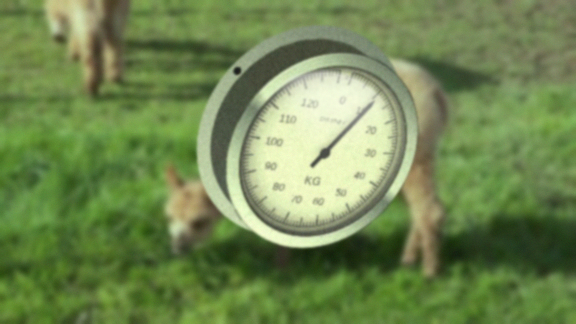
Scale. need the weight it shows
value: 10 kg
